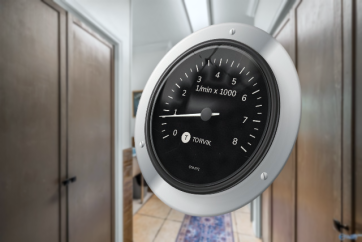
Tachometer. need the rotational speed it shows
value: 750 rpm
